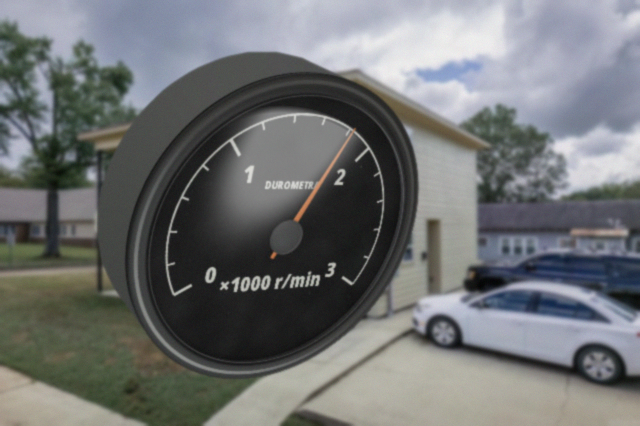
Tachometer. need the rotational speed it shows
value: 1800 rpm
